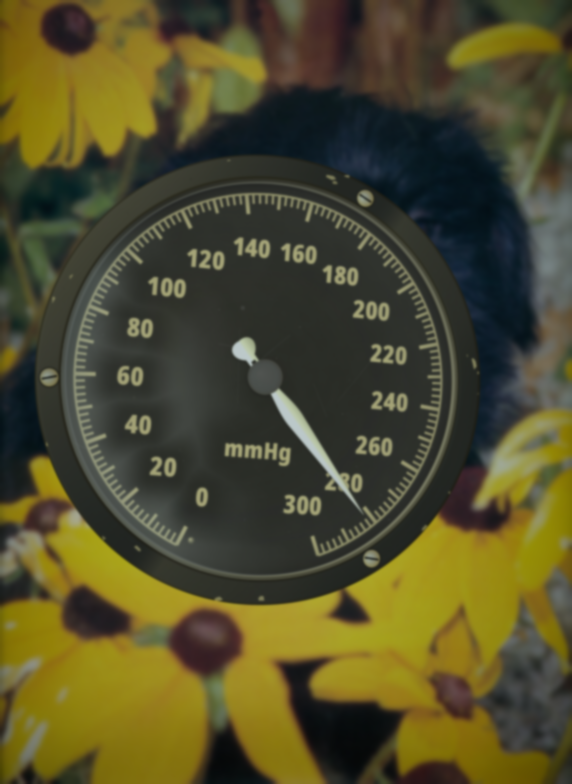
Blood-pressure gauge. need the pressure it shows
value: 282 mmHg
